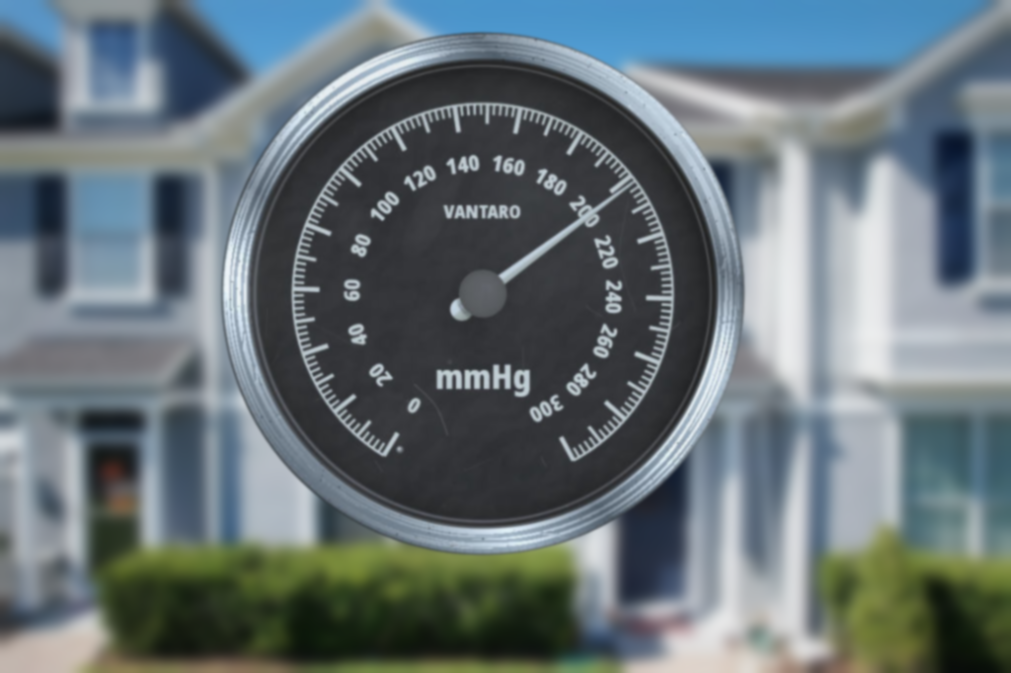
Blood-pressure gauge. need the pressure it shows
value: 202 mmHg
